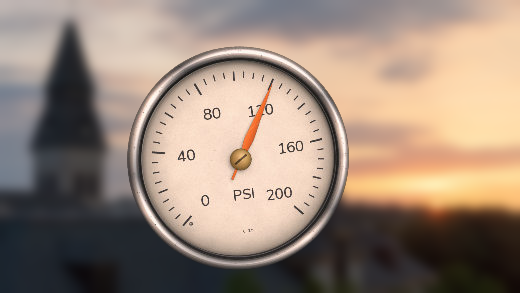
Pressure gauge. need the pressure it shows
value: 120 psi
